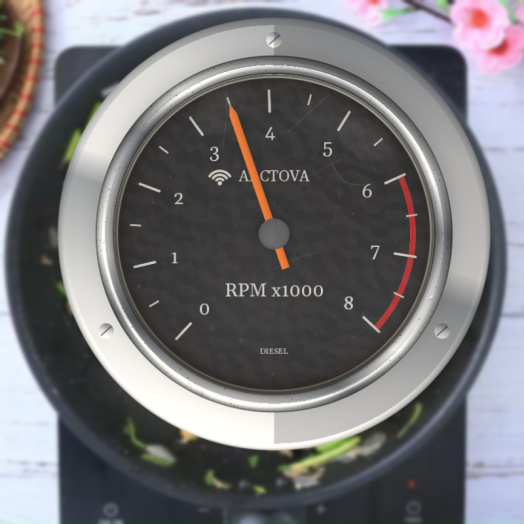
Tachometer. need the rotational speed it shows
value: 3500 rpm
